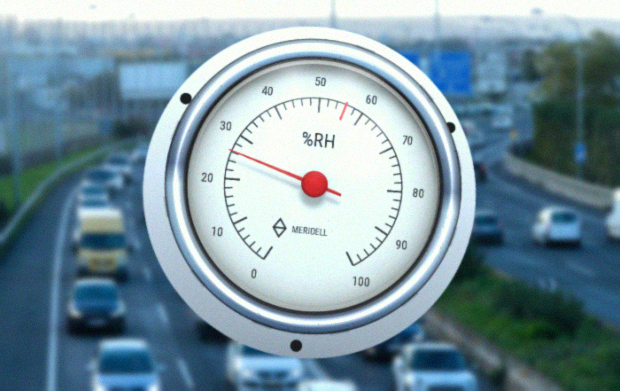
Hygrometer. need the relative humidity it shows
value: 26 %
